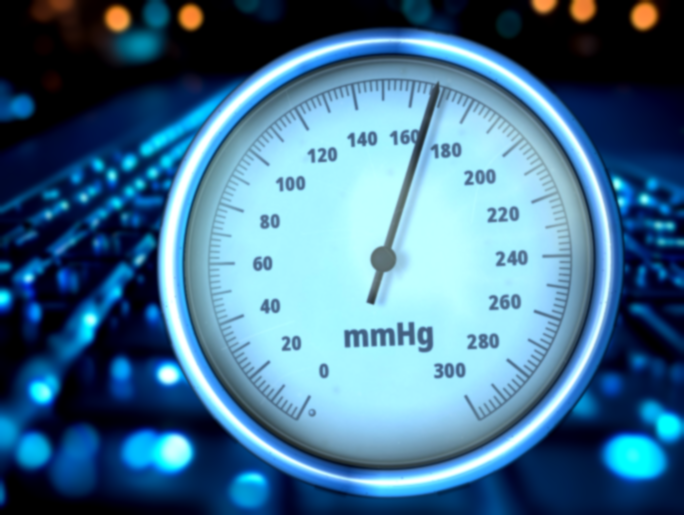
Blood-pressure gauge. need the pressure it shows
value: 168 mmHg
